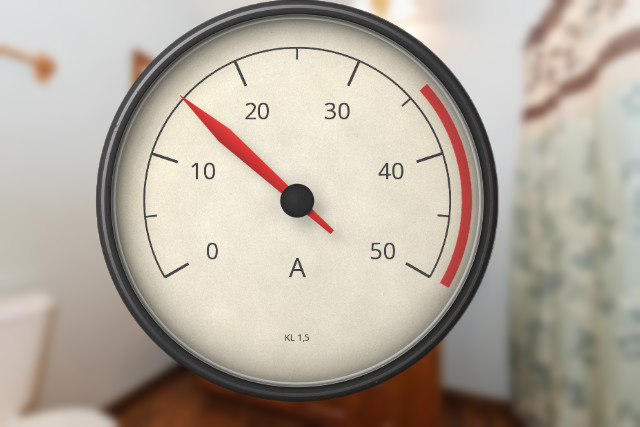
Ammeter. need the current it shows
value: 15 A
